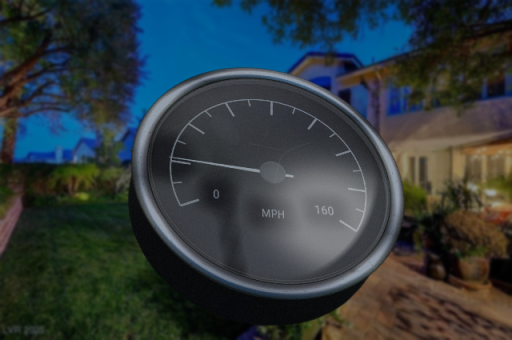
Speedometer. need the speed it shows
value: 20 mph
